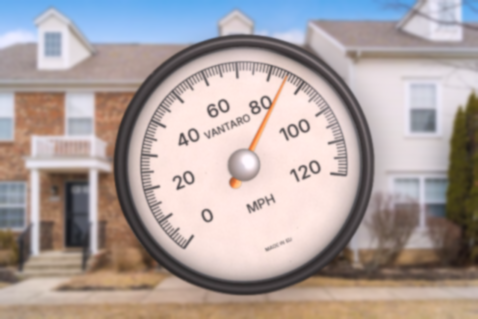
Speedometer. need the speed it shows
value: 85 mph
